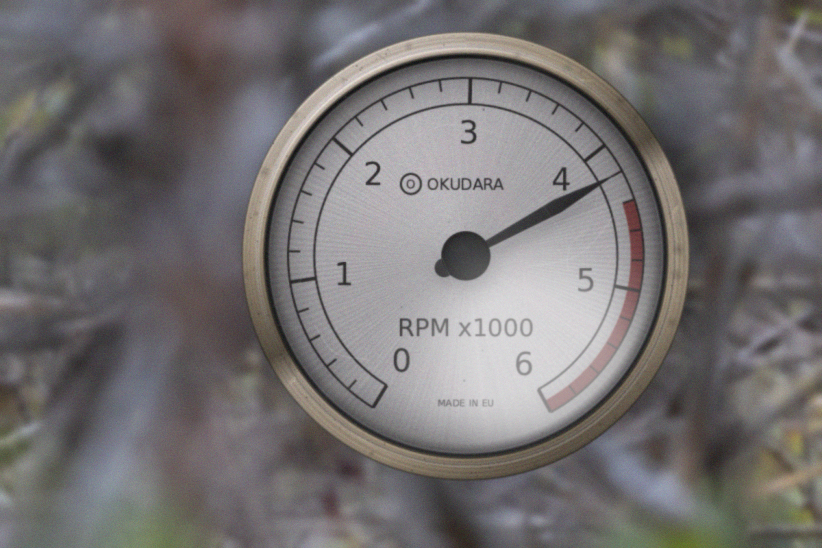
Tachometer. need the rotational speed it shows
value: 4200 rpm
